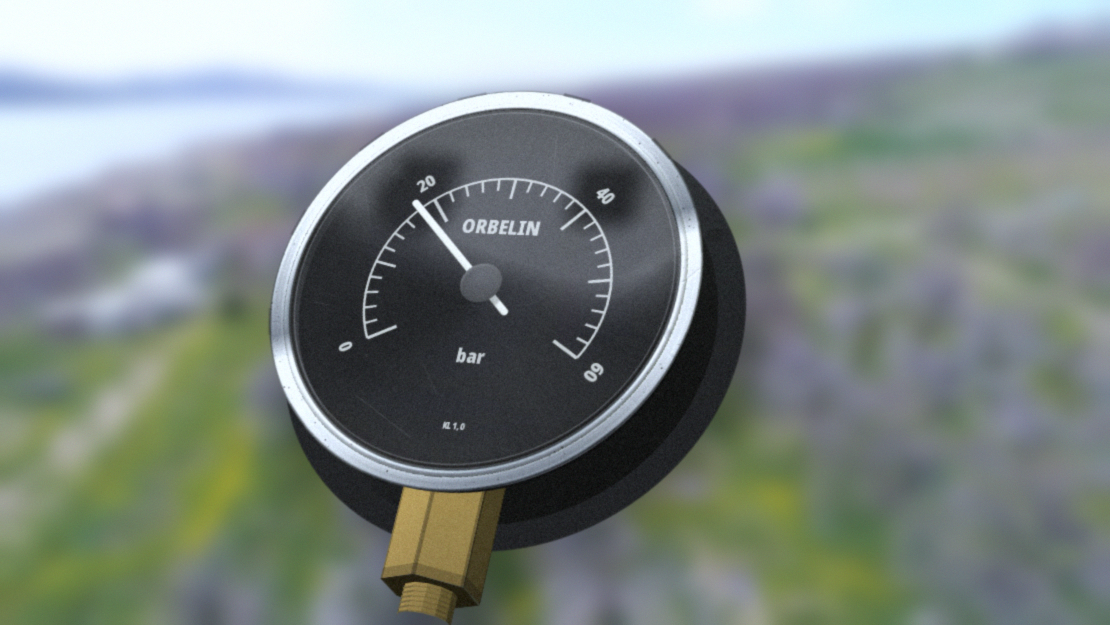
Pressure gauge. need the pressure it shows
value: 18 bar
